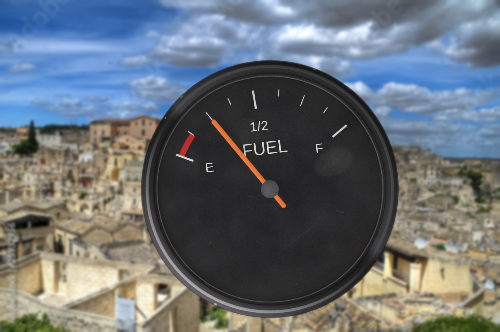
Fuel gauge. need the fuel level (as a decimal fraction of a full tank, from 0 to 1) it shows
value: 0.25
